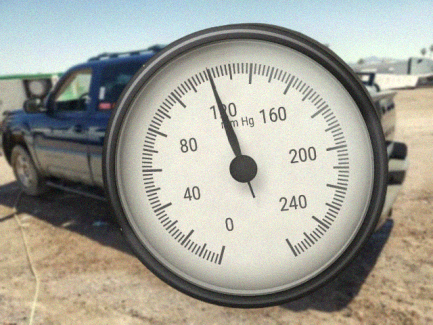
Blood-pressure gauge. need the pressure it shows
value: 120 mmHg
